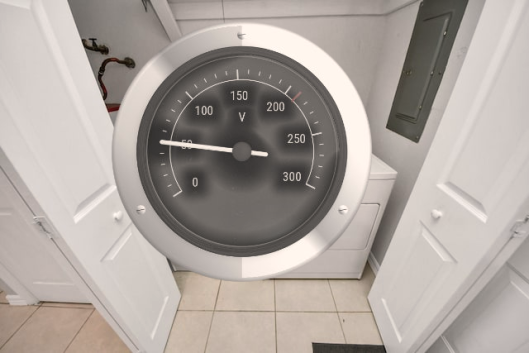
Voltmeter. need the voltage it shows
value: 50 V
